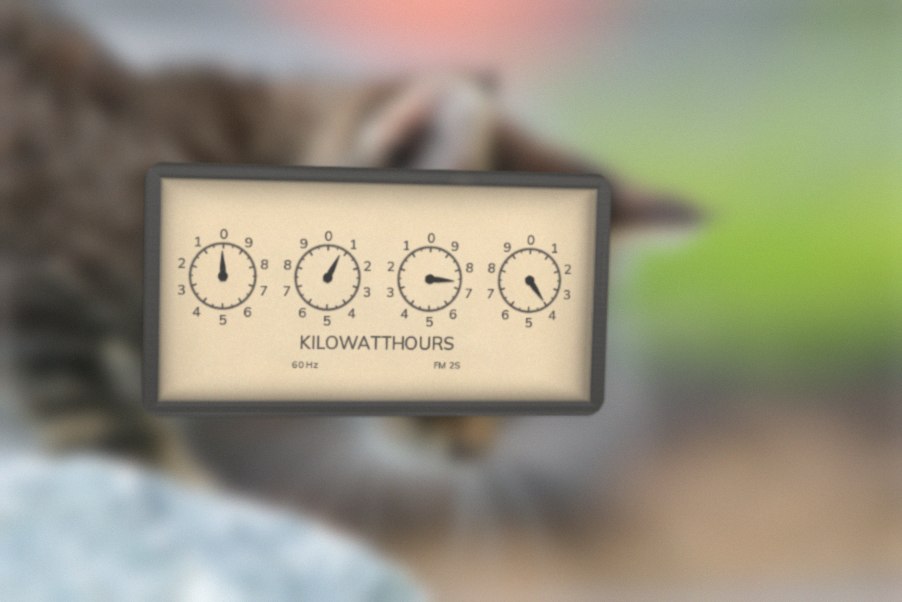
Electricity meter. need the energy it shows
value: 74 kWh
